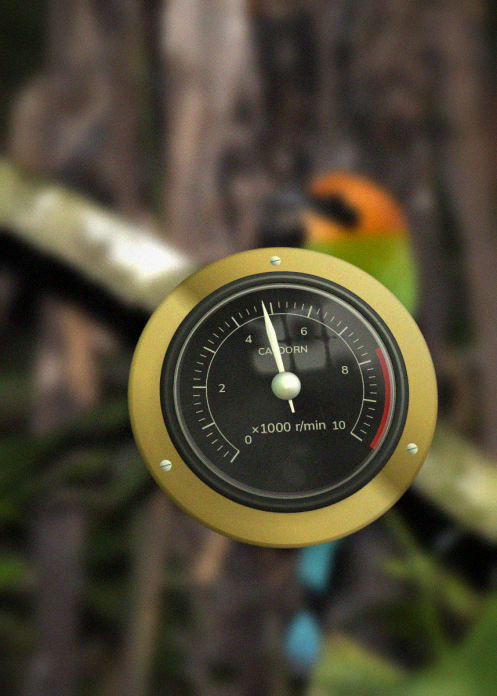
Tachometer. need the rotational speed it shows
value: 4800 rpm
